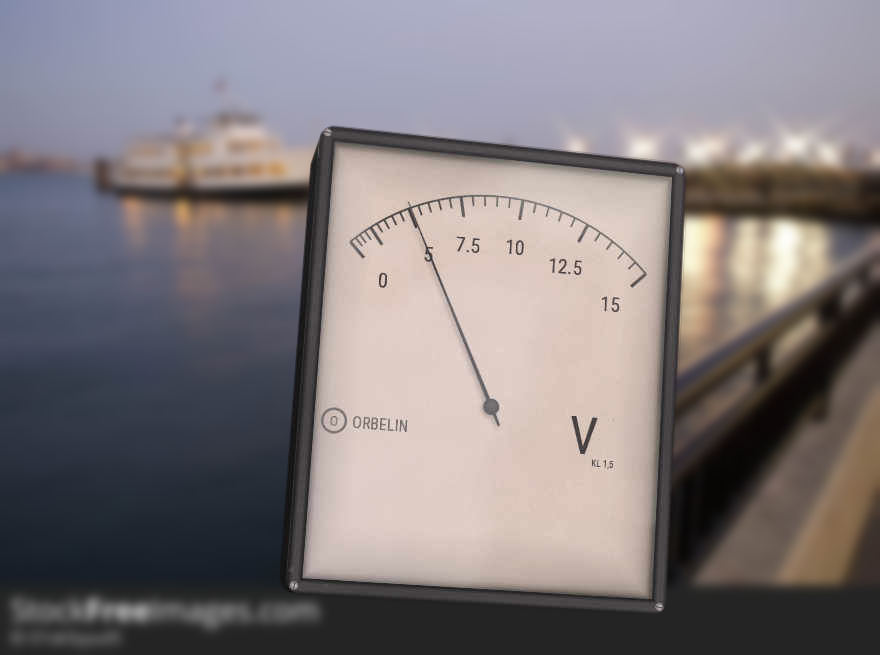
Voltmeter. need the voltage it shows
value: 5 V
